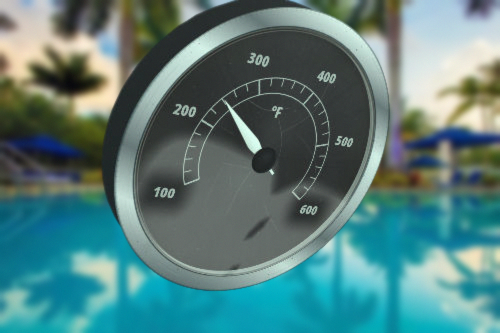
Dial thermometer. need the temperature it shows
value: 240 °F
